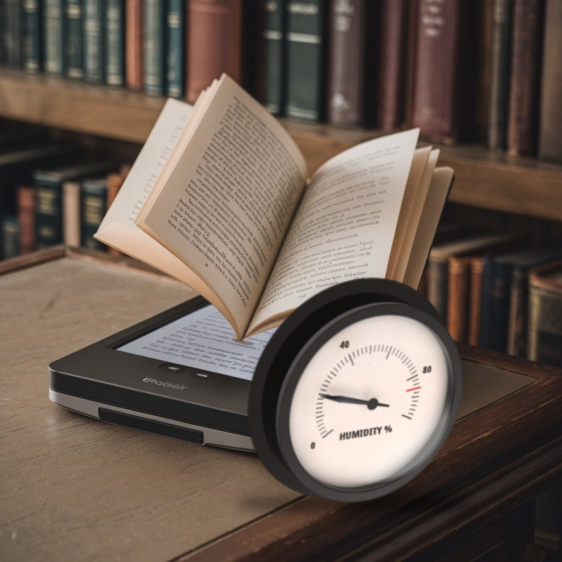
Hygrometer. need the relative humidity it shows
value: 20 %
